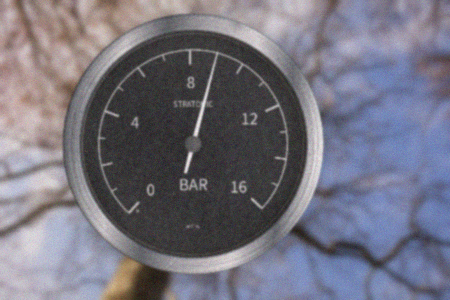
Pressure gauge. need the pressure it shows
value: 9 bar
